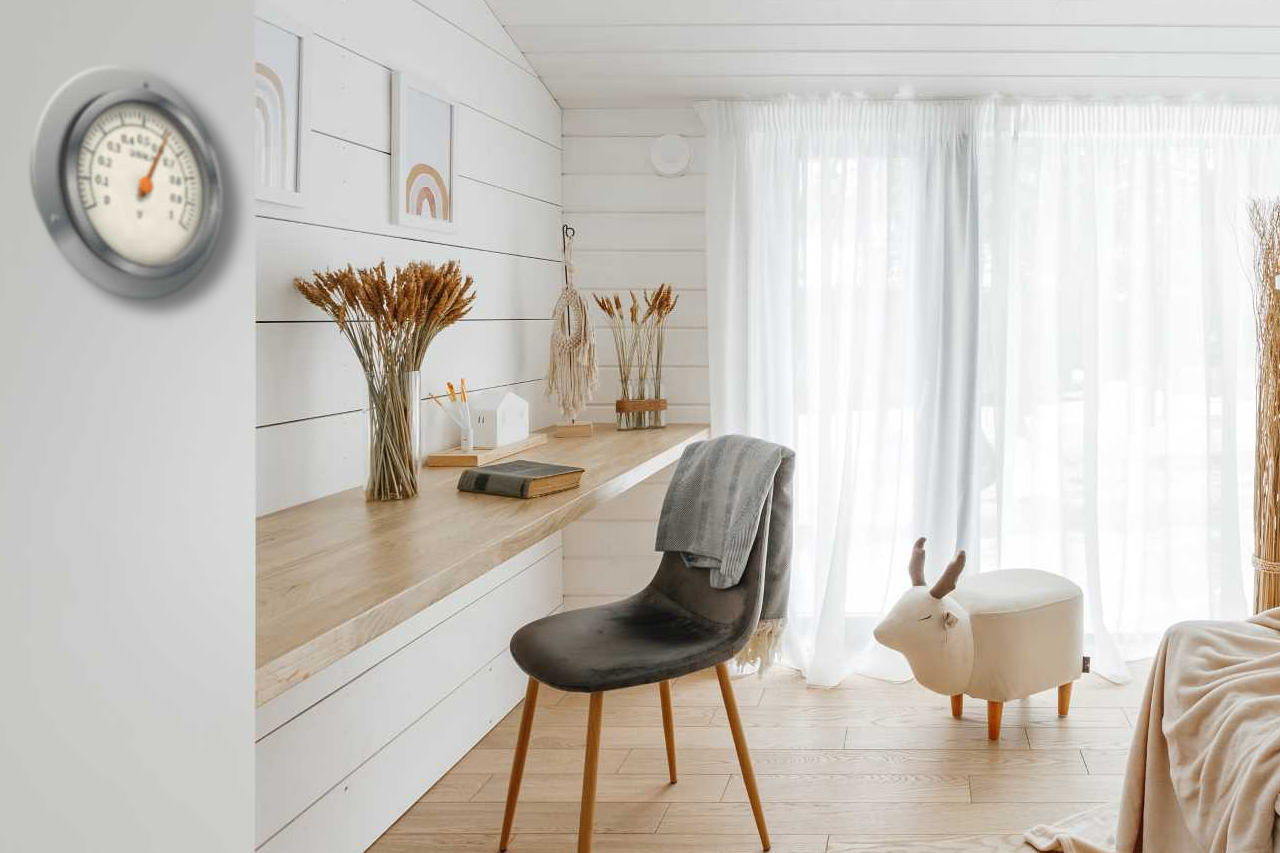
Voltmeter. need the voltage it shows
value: 0.6 V
